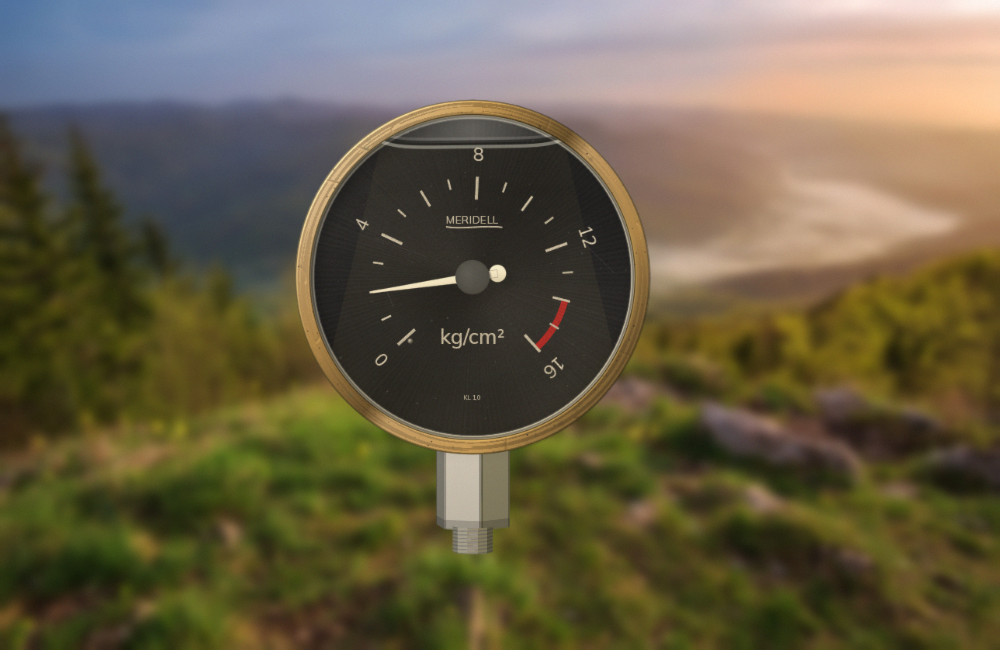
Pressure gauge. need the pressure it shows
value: 2 kg/cm²
